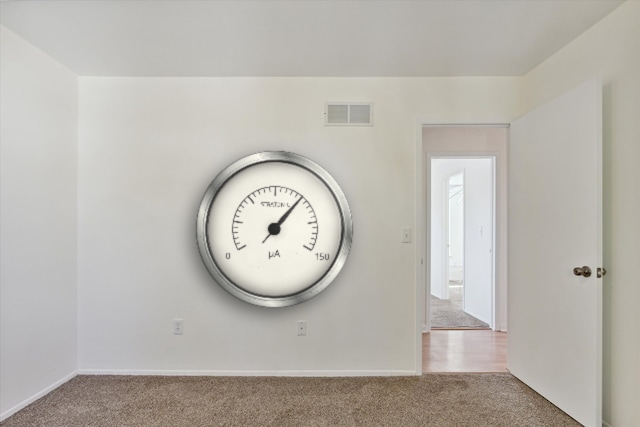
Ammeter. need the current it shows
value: 100 µA
